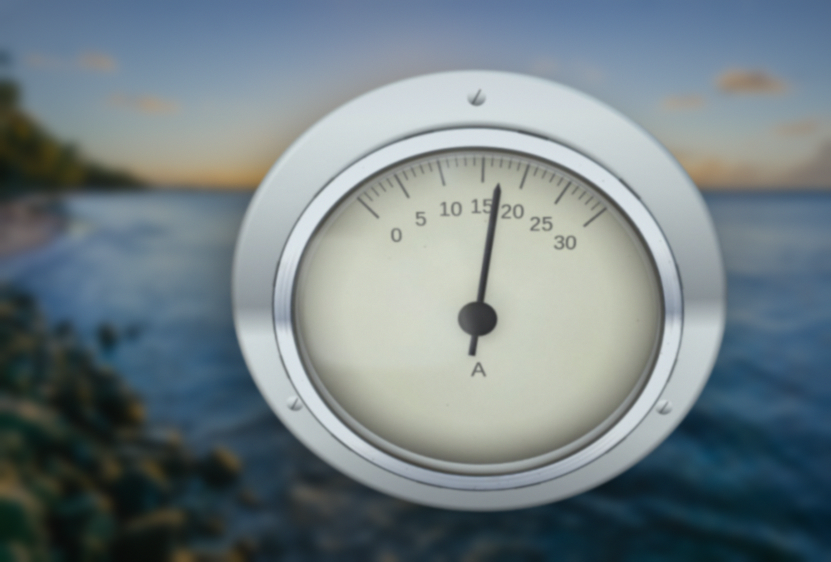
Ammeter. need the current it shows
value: 17 A
